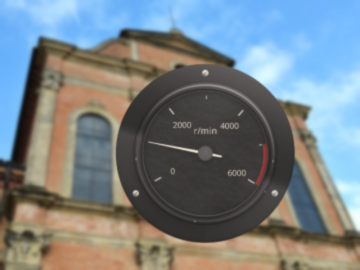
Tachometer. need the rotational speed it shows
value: 1000 rpm
